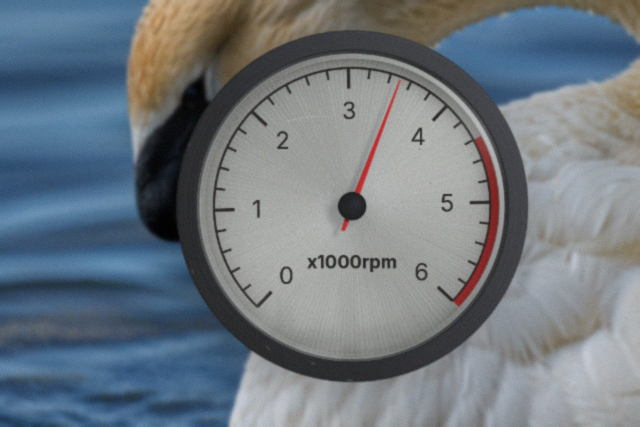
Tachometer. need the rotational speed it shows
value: 3500 rpm
